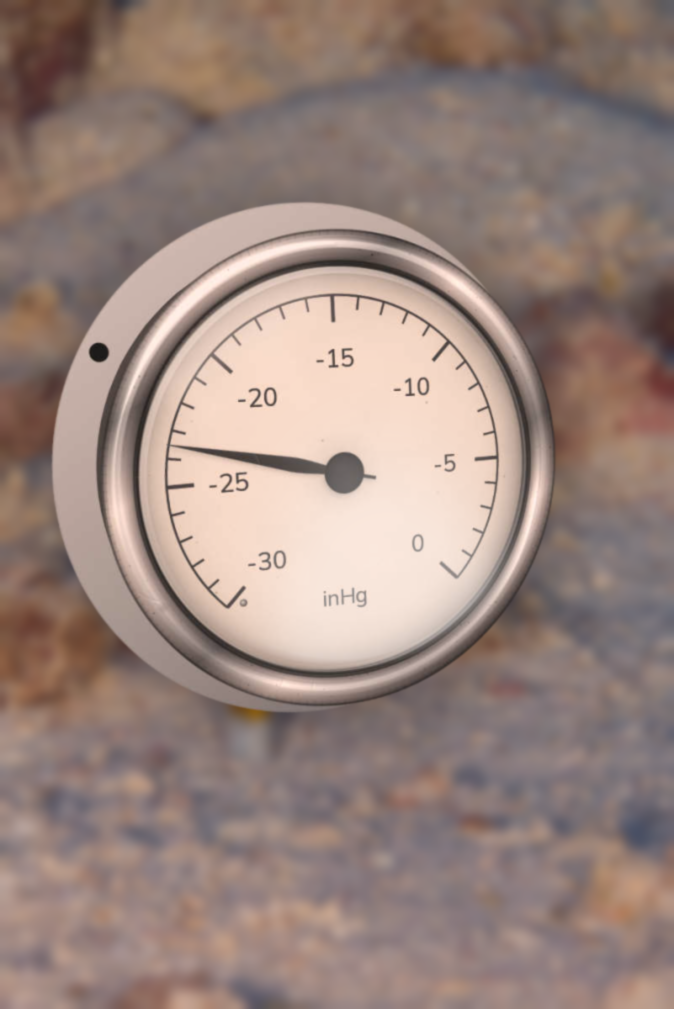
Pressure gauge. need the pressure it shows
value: -23.5 inHg
